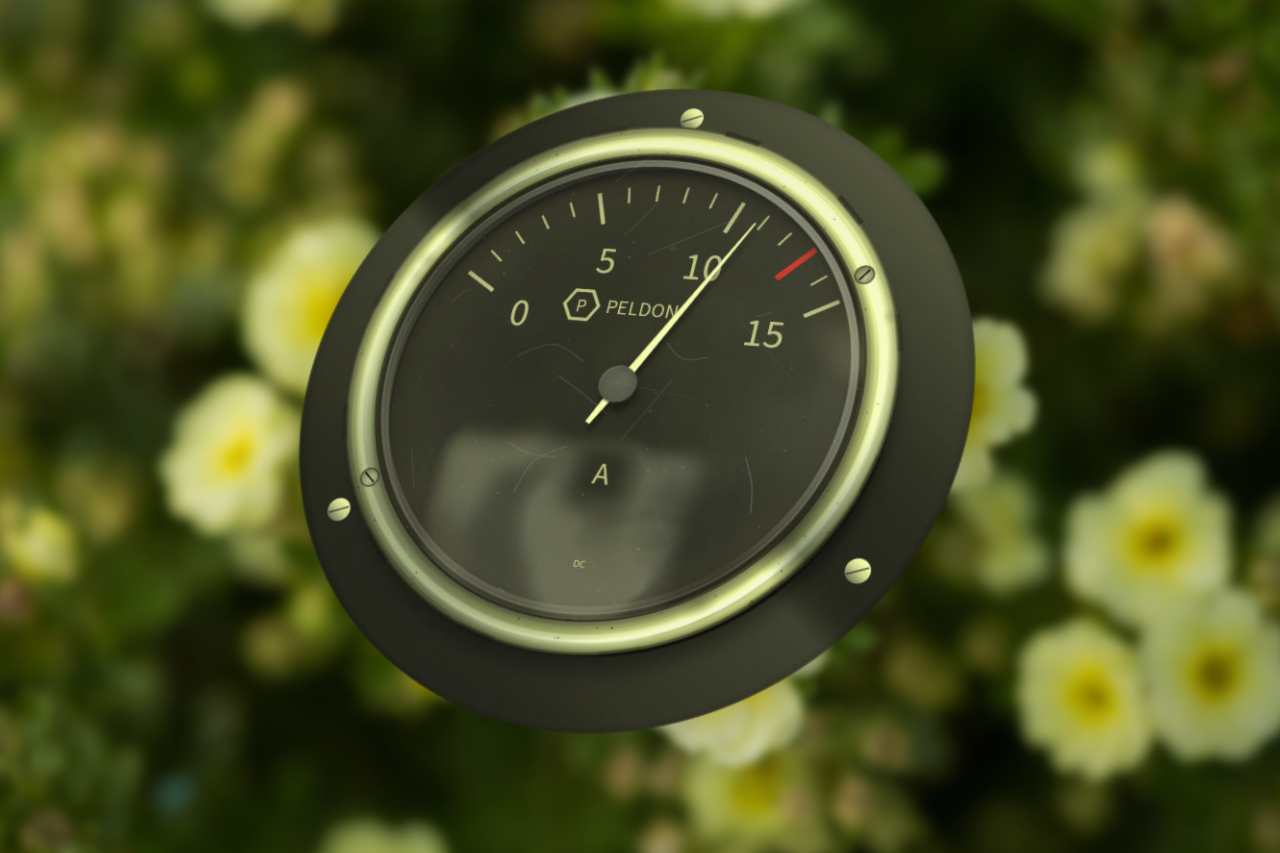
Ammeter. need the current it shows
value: 11 A
